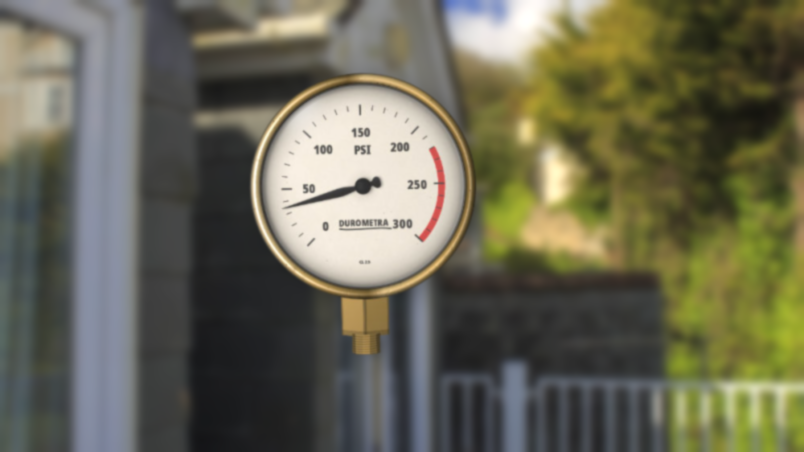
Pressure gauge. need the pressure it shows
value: 35 psi
